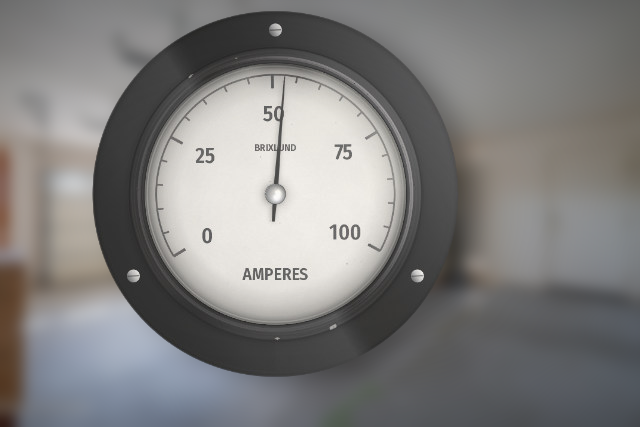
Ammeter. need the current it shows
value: 52.5 A
